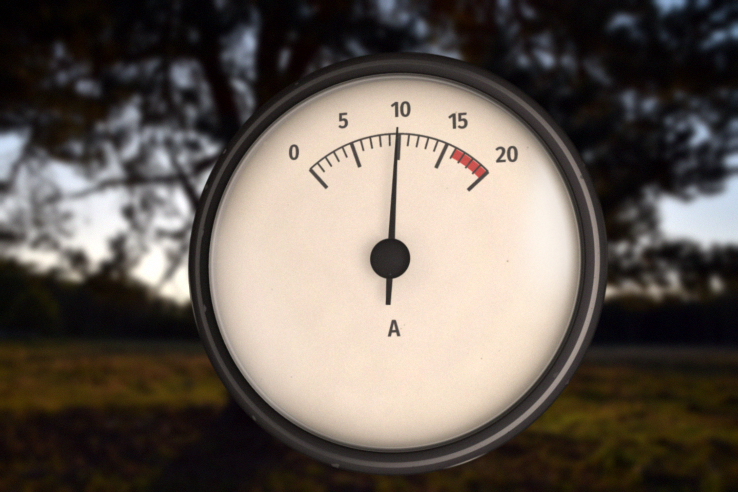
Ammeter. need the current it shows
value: 10 A
